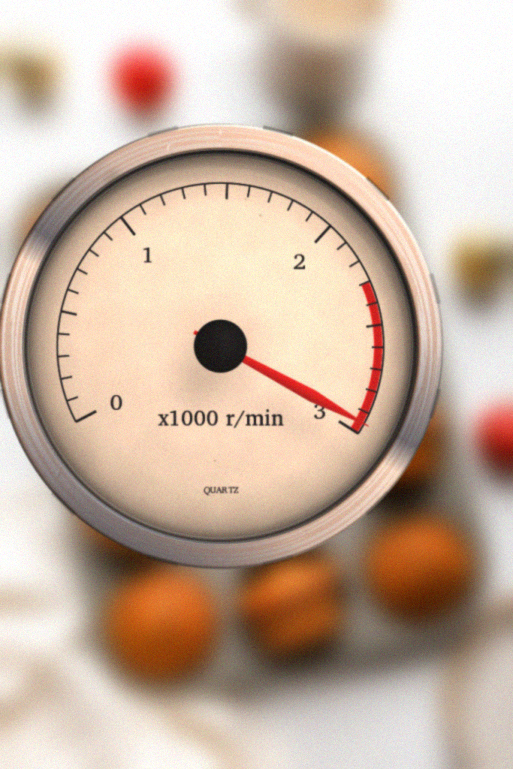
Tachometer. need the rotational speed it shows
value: 2950 rpm
